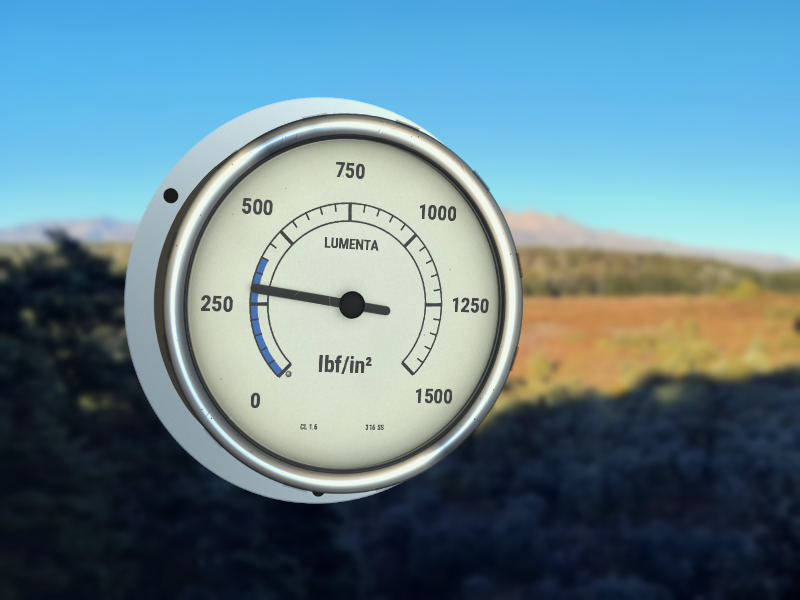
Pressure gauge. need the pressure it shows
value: 300 psi
